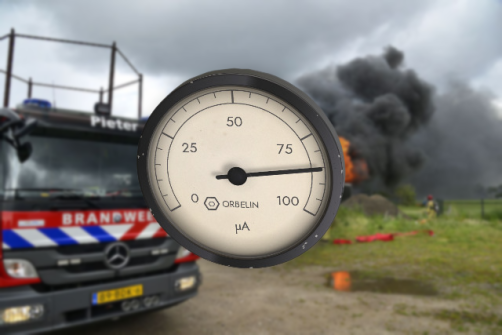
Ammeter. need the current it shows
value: 85 µA
